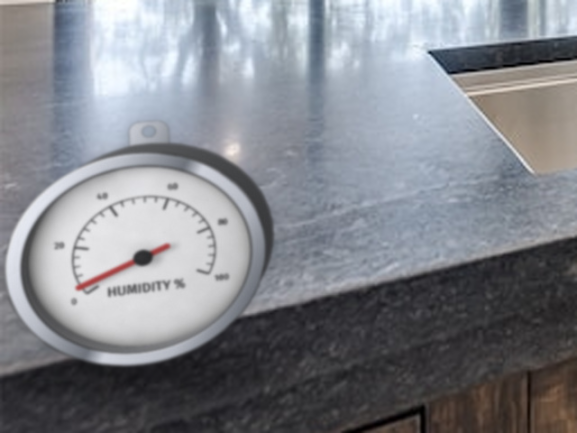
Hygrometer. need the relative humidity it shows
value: 4 %
